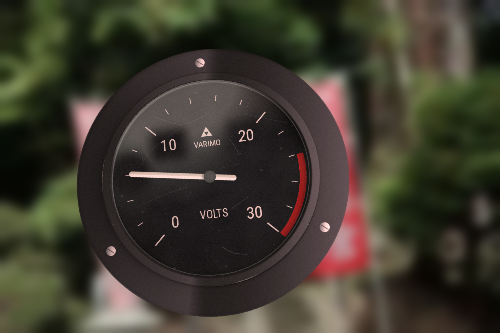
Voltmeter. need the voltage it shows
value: 6 V
